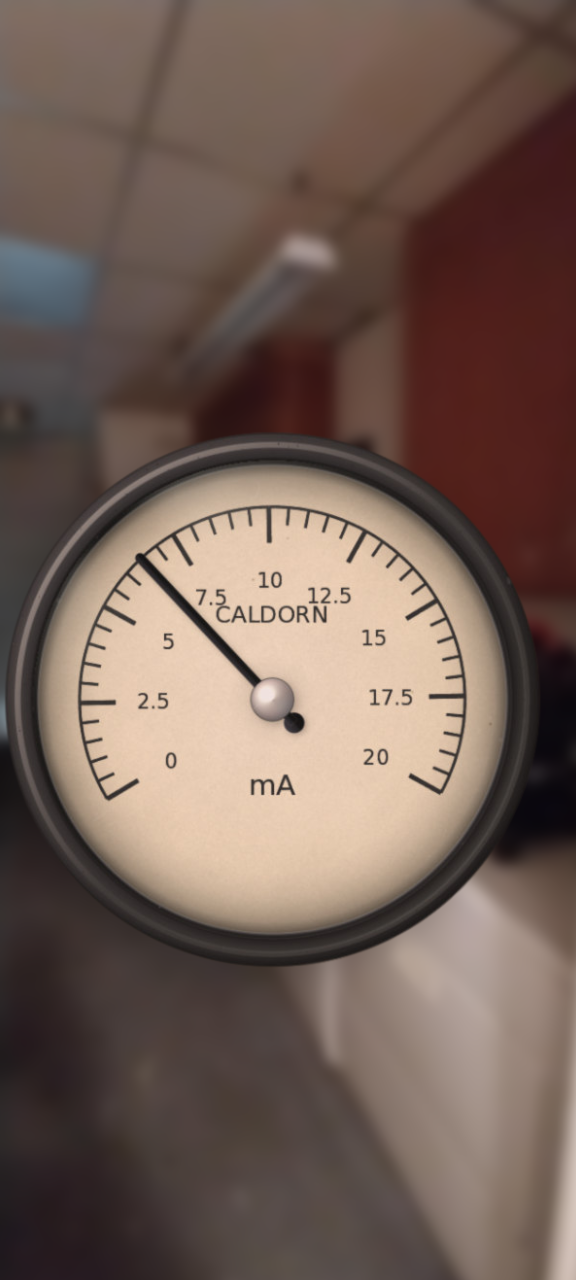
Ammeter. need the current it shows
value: 6.5 mA
